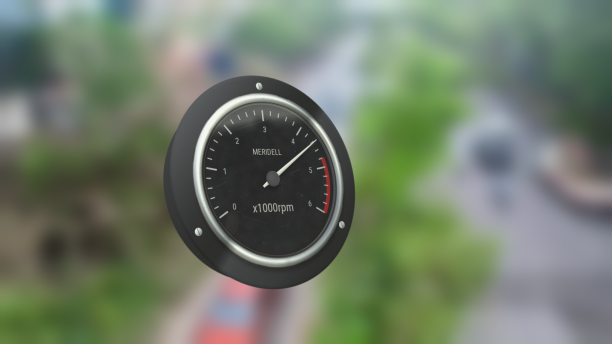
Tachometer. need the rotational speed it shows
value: 4400 rpm
